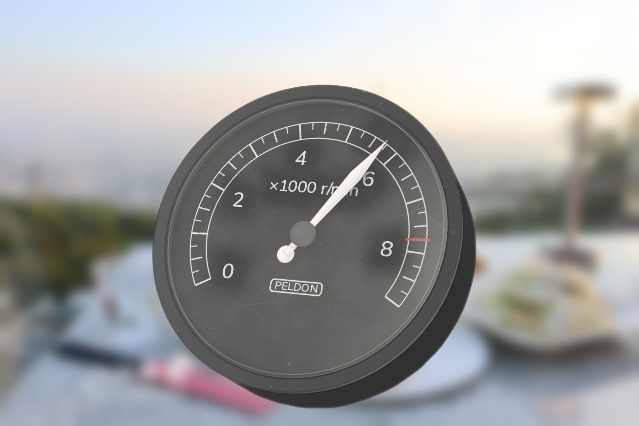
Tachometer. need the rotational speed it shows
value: 5750 rpm
